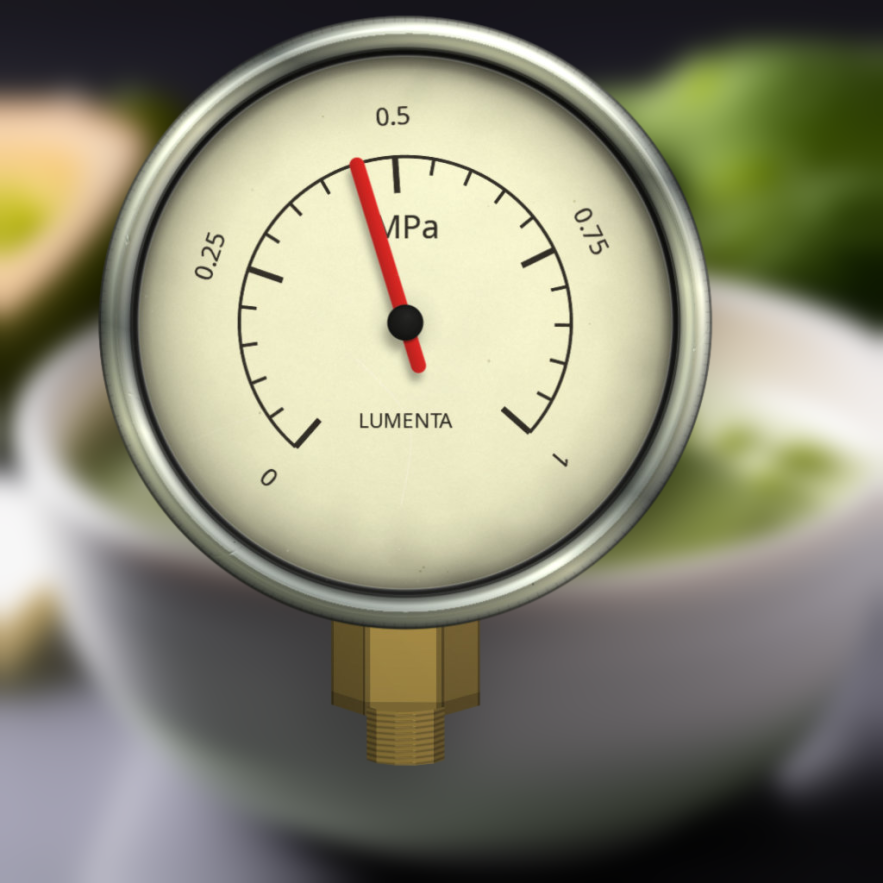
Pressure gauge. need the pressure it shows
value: 0.45 MPa
